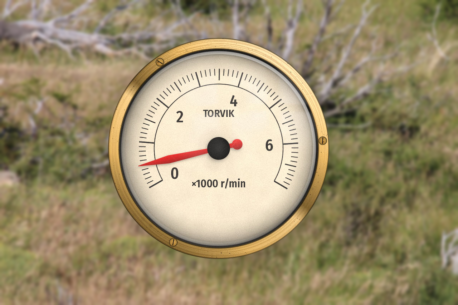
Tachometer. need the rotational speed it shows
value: 500 rpm
